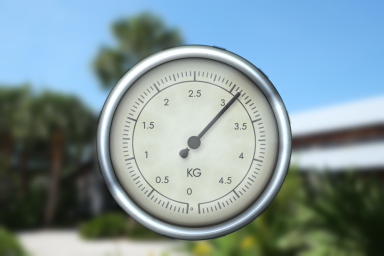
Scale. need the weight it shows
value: 3.1 kg
